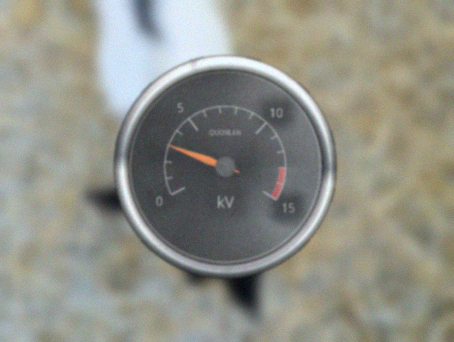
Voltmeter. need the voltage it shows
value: 3 kV
